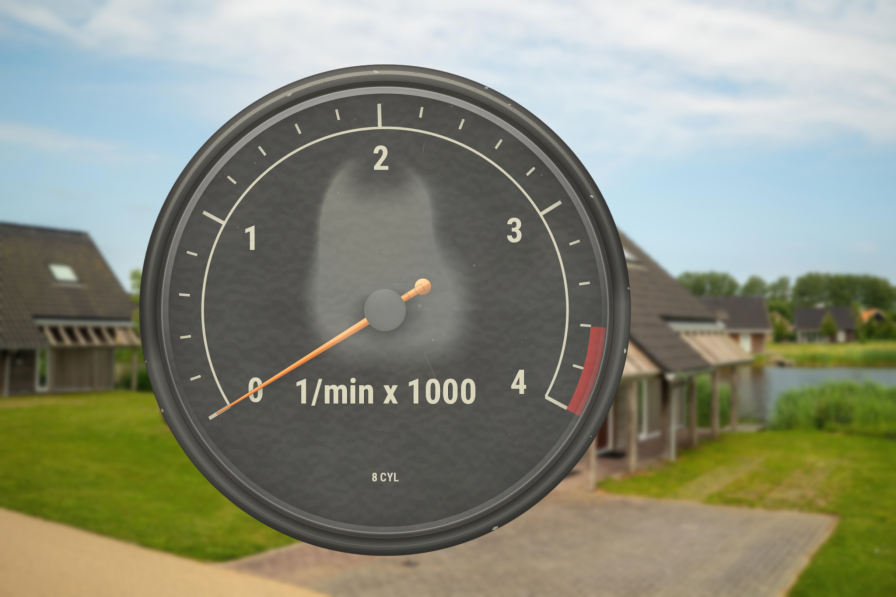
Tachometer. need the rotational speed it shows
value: 0 rpm
